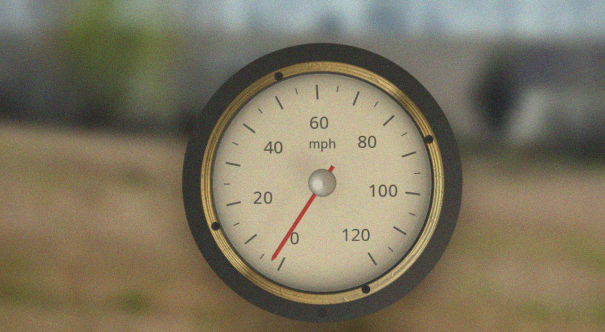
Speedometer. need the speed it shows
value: 2.5 mph
